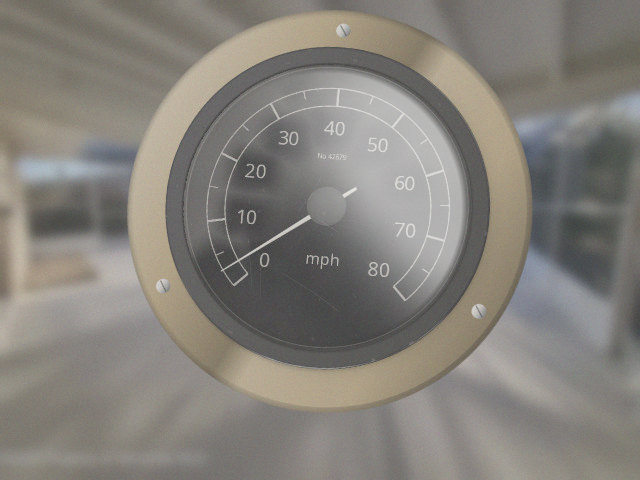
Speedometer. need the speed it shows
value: 2.5 mph
